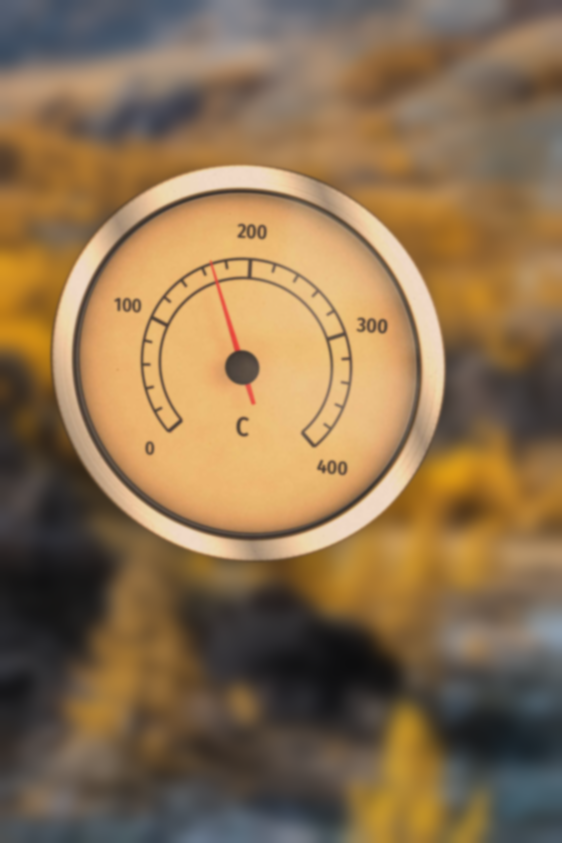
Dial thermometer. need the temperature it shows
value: 170 °C
